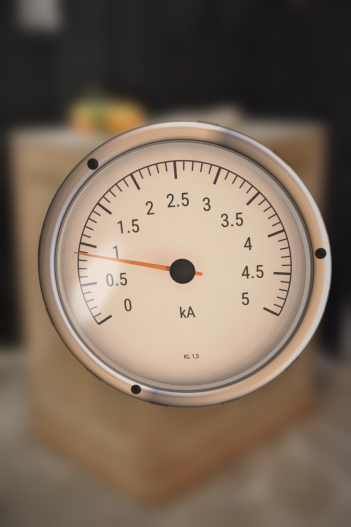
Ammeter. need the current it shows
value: 0.9 kA
